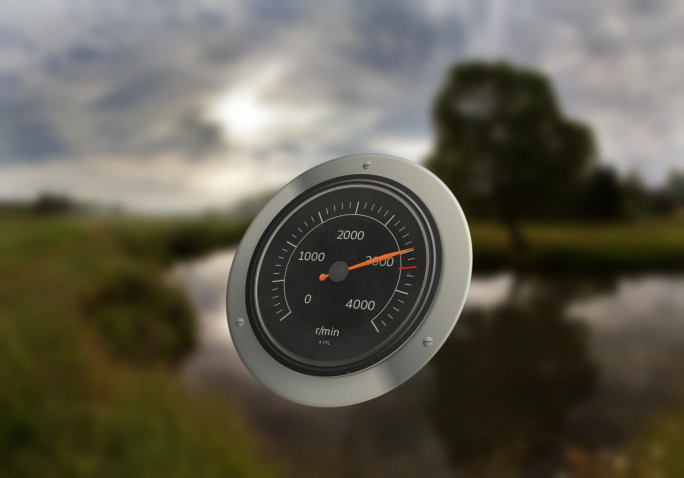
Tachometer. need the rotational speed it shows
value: 3000 rpm
